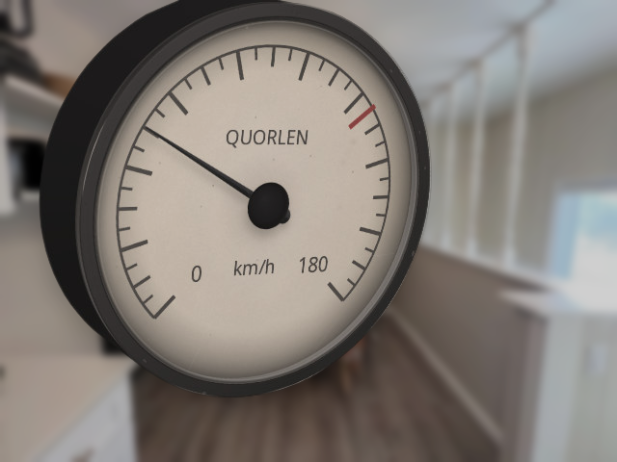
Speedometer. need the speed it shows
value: 50 km/h
